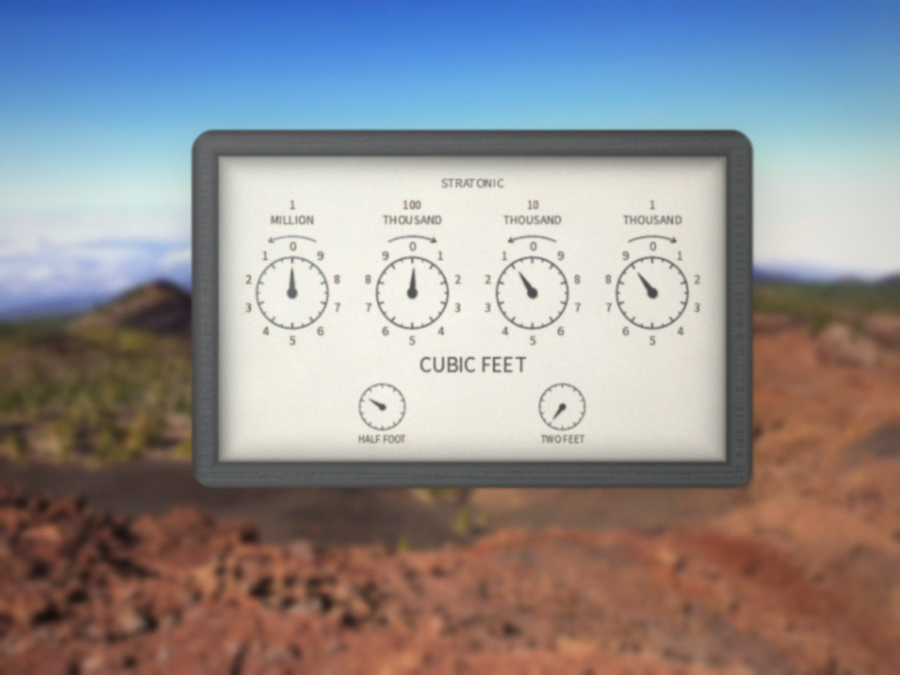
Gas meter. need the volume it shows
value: 900 ft³
